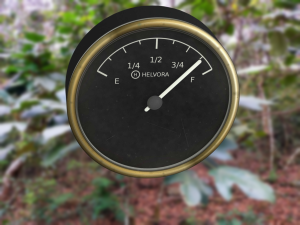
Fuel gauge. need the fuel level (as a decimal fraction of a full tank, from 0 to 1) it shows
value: 0.875
